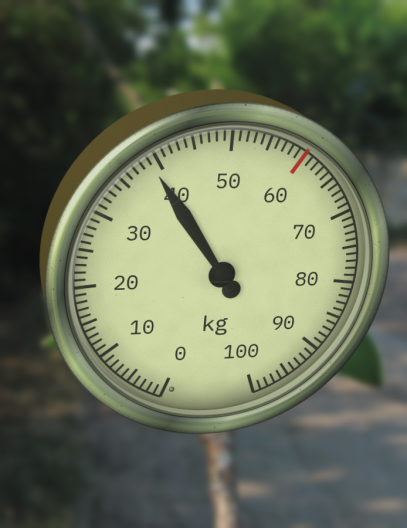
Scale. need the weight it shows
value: 39 kg
